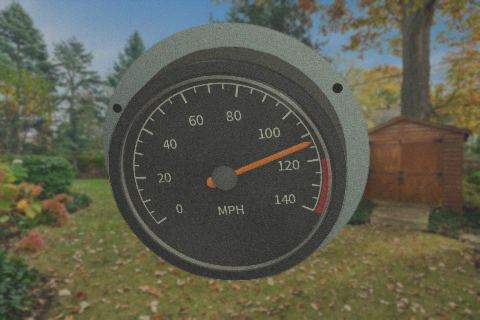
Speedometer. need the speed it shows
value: 112.5 mph
